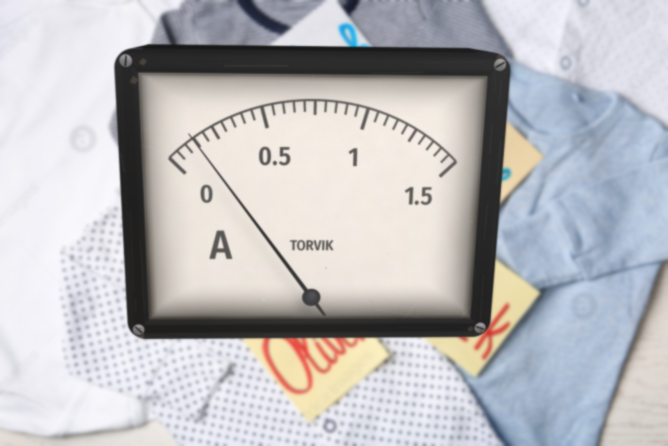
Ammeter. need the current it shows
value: 0.15 A
